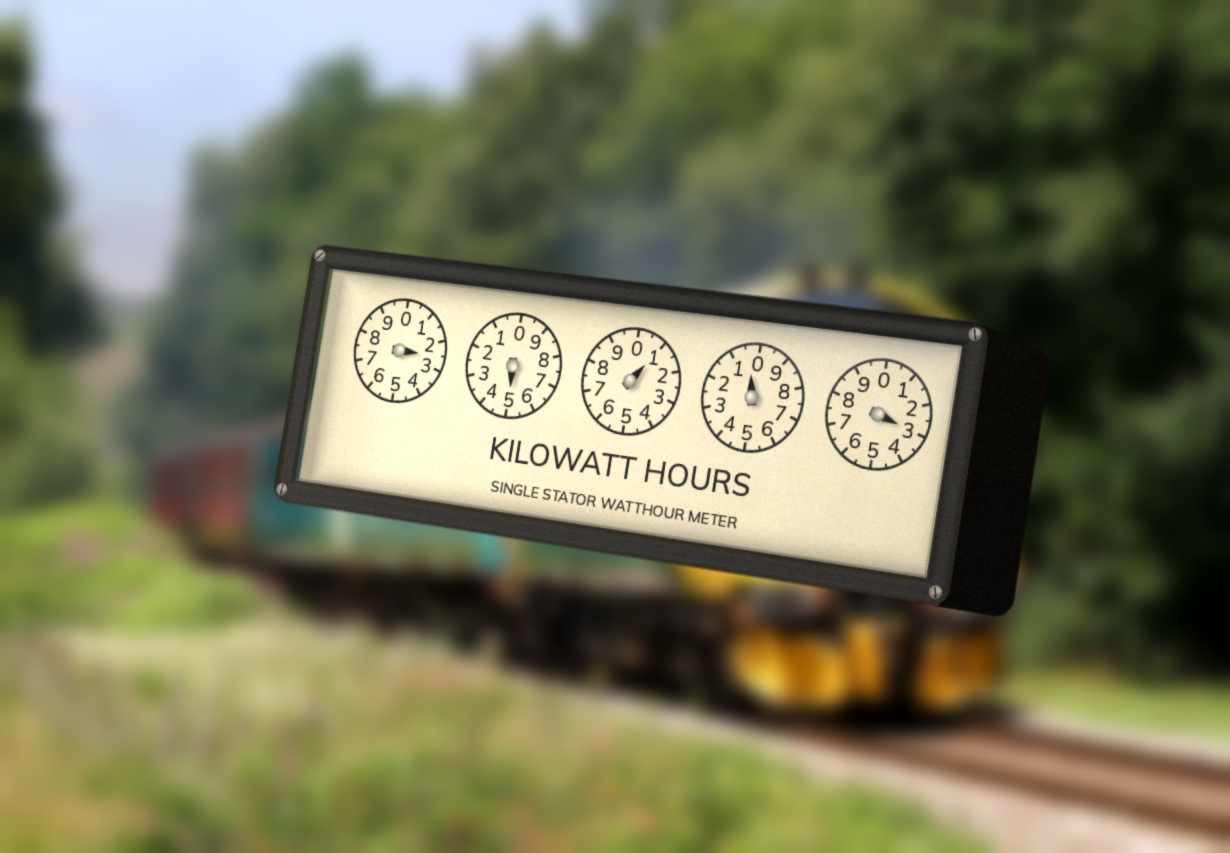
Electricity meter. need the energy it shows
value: 25103 kWh
